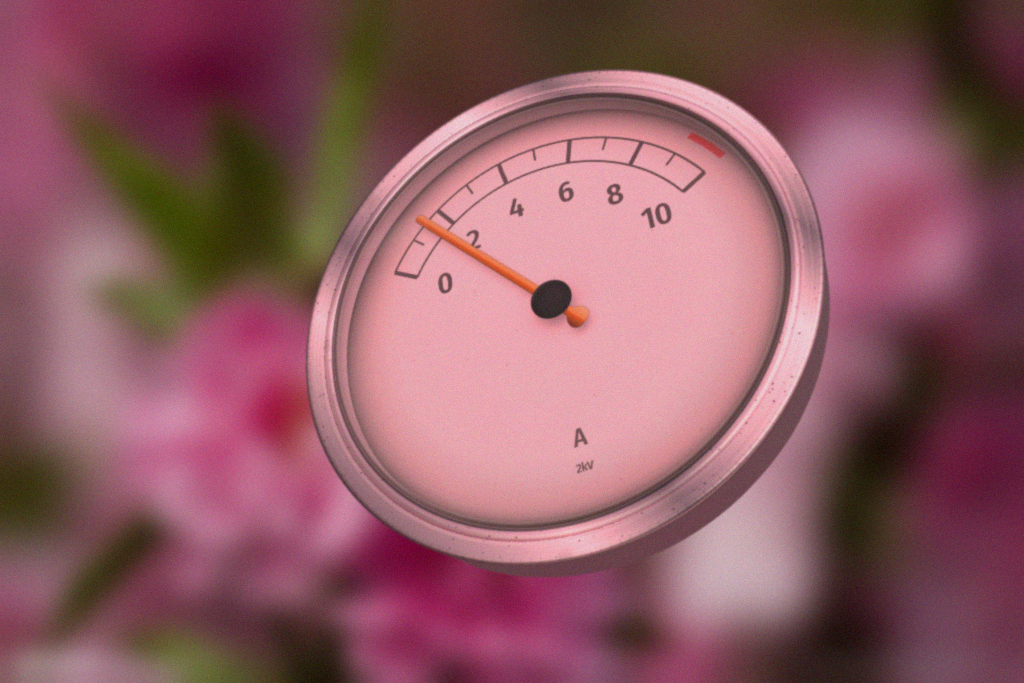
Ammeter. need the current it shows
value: 1.5 A
